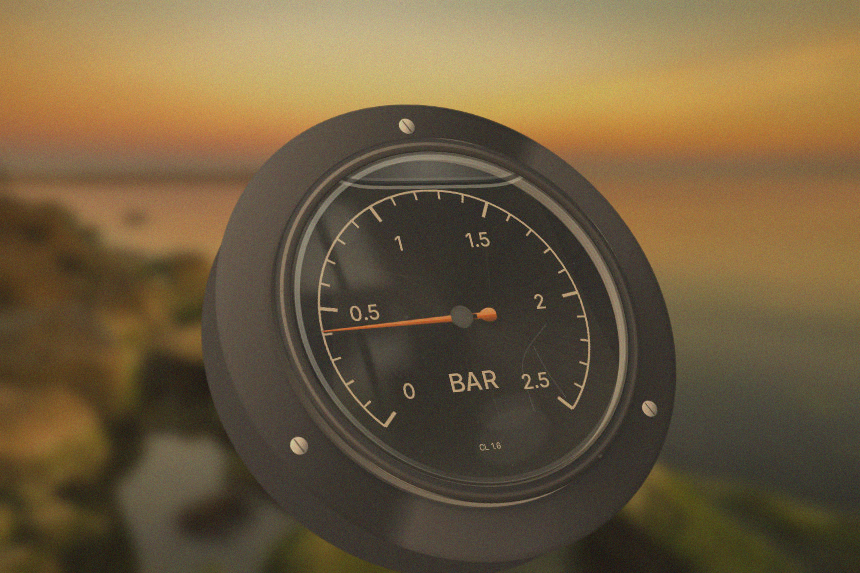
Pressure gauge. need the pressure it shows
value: 0.4 bar
